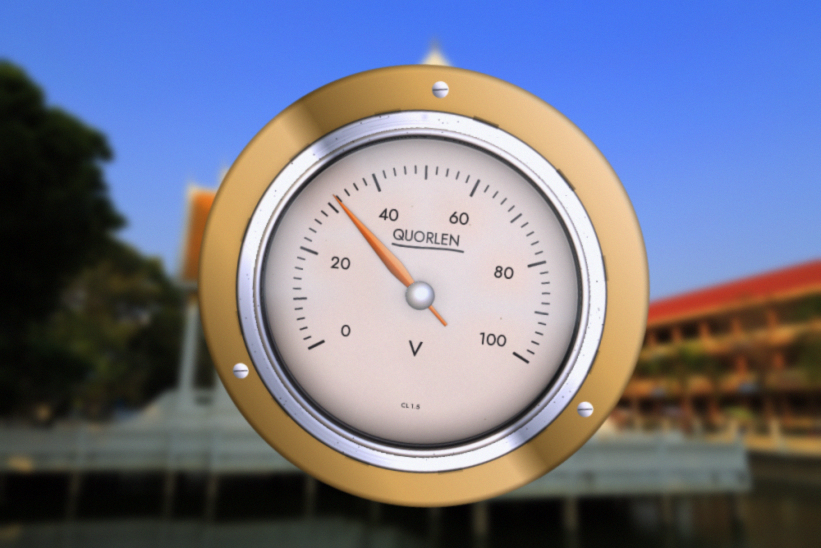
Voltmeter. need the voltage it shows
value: 32 V
